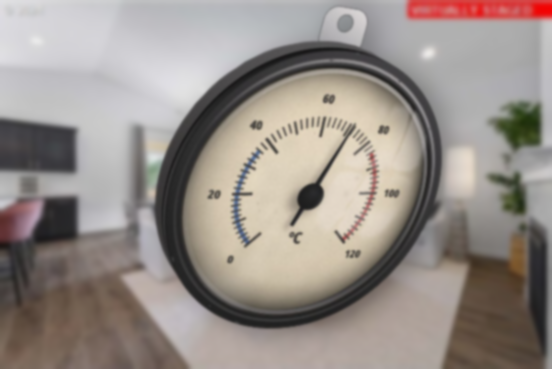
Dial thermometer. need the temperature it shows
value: 70 °C
